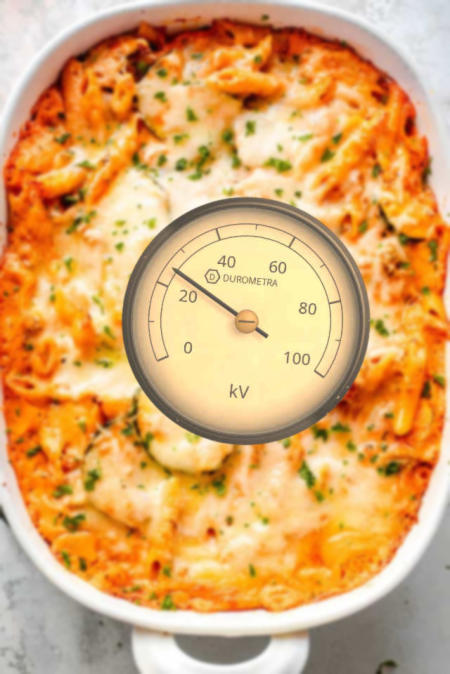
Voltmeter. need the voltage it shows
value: 25 kV
